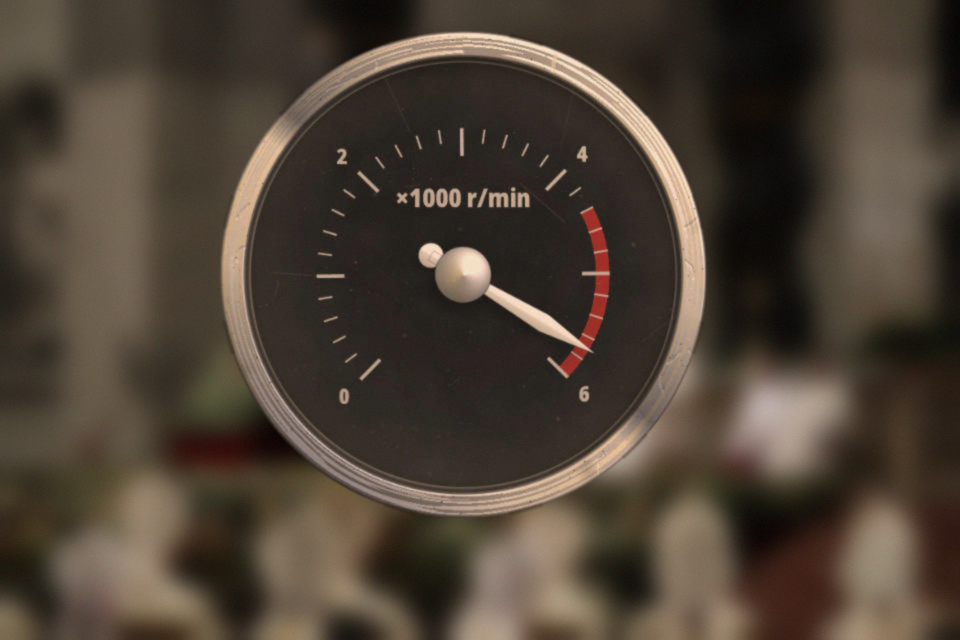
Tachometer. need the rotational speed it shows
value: 5700 rpm
